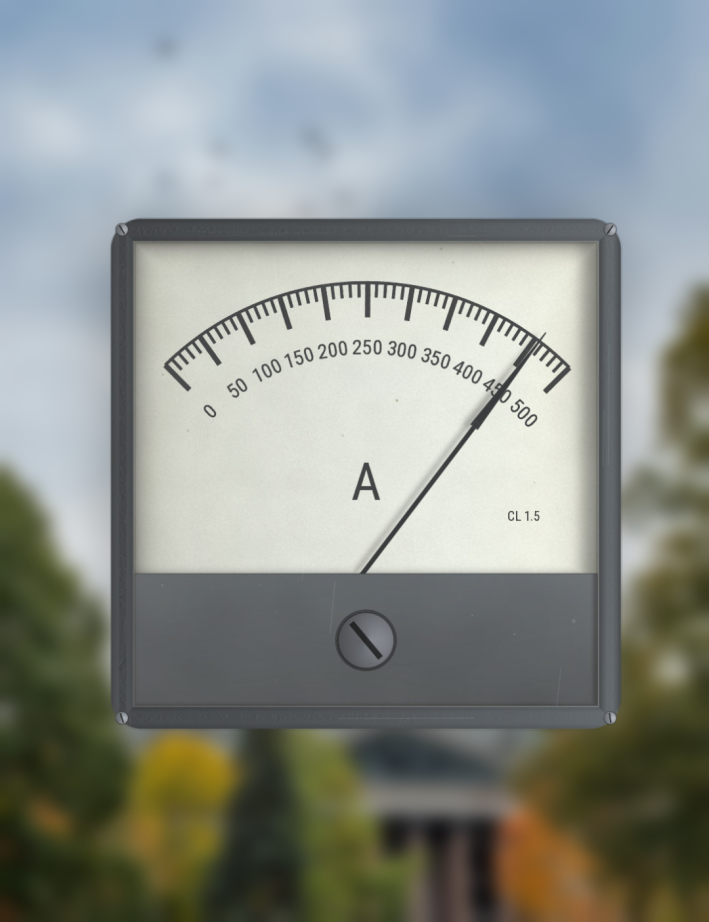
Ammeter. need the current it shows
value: 455 A
